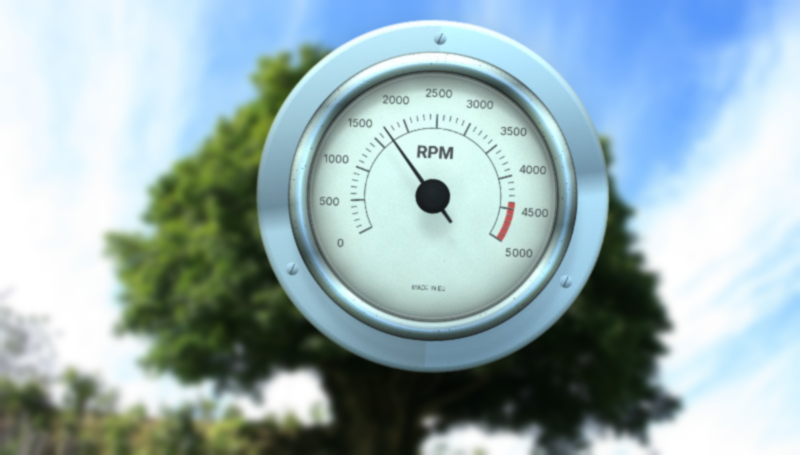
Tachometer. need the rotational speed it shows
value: 1700 rpm
